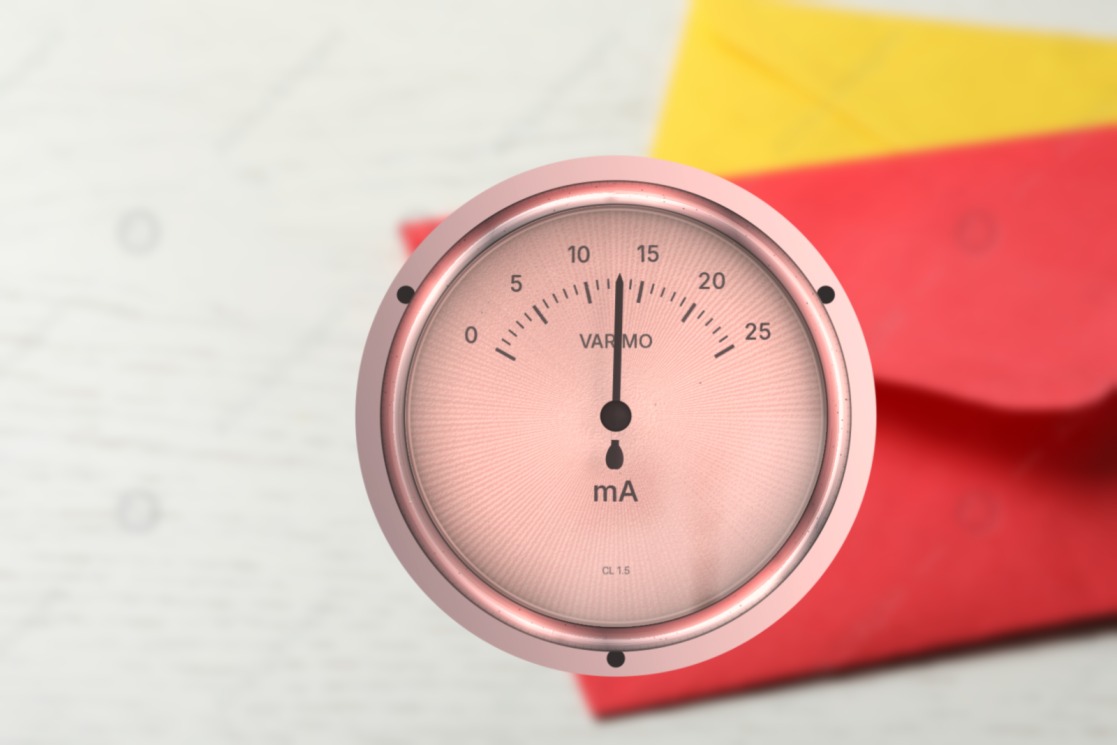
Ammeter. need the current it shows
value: 13 mA
